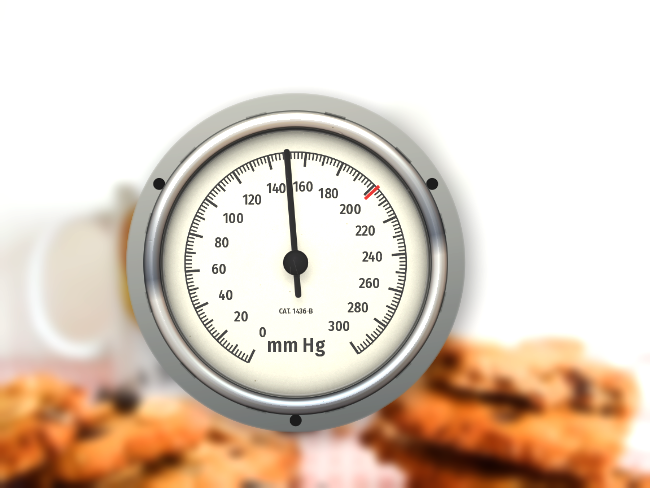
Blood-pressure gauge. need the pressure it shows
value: 150 mmHg
